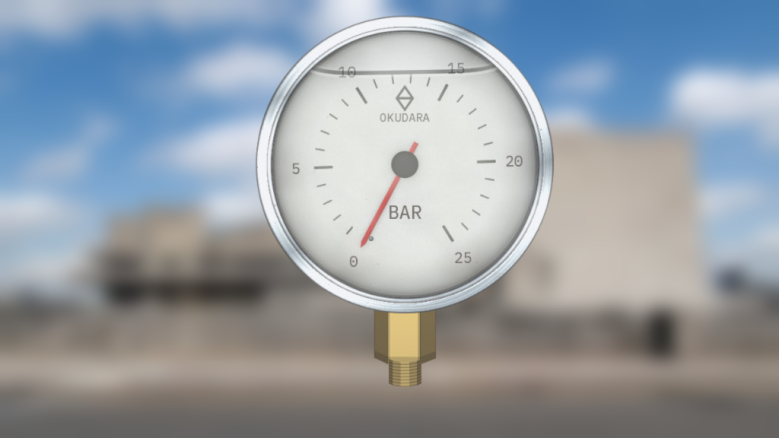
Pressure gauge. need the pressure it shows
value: 0 bar
